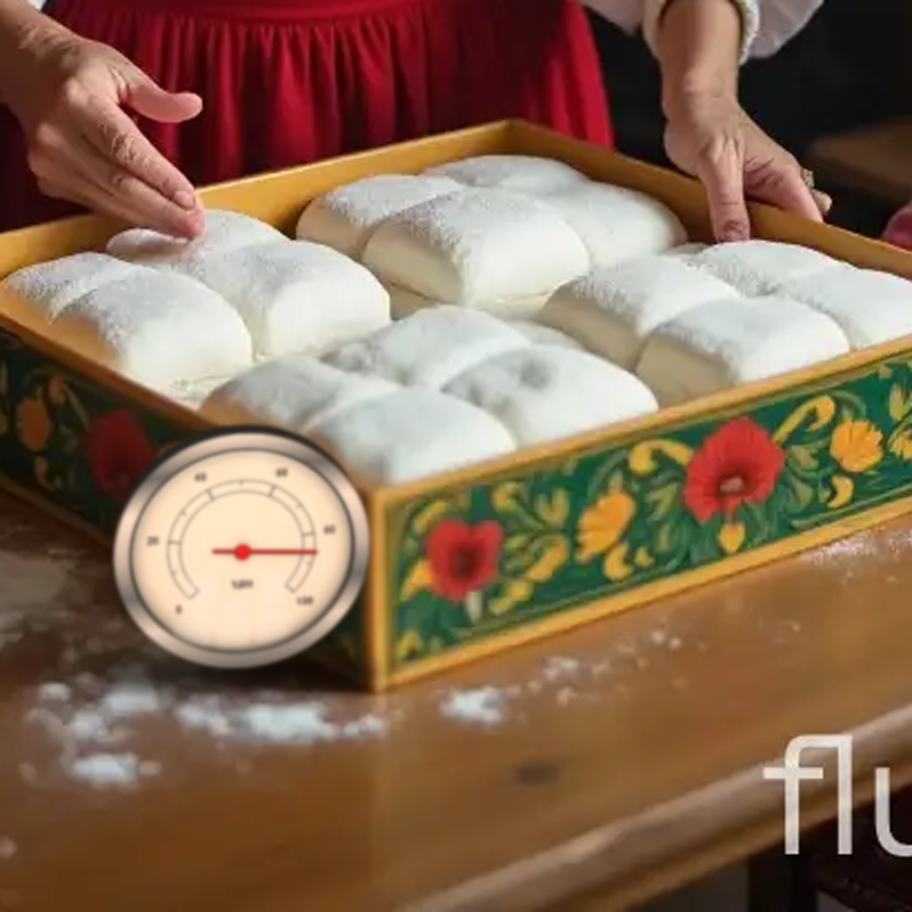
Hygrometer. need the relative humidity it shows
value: 85 %
